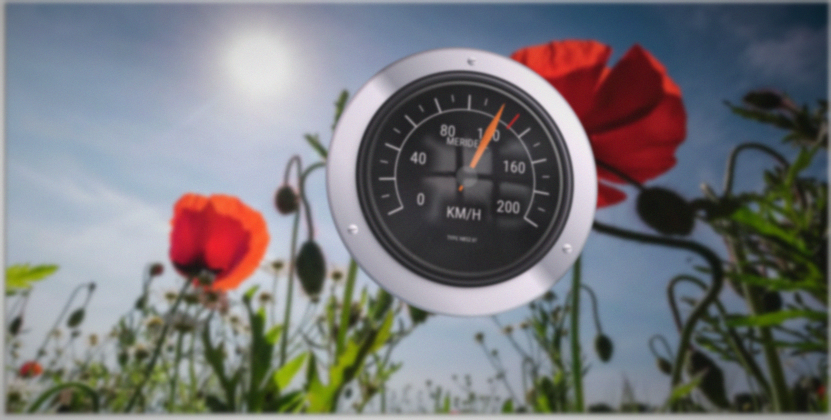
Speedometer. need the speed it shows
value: 120 km/h
